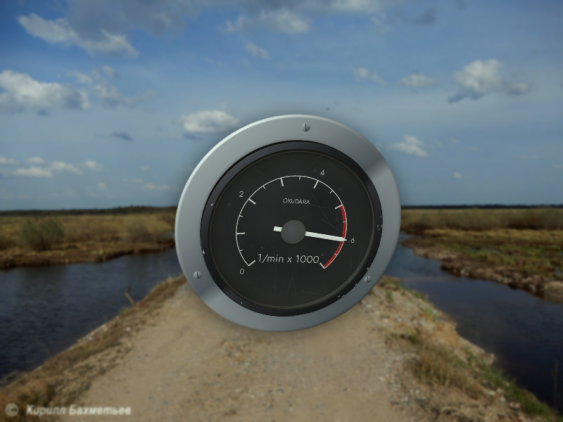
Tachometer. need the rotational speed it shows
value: 6000 rpm
